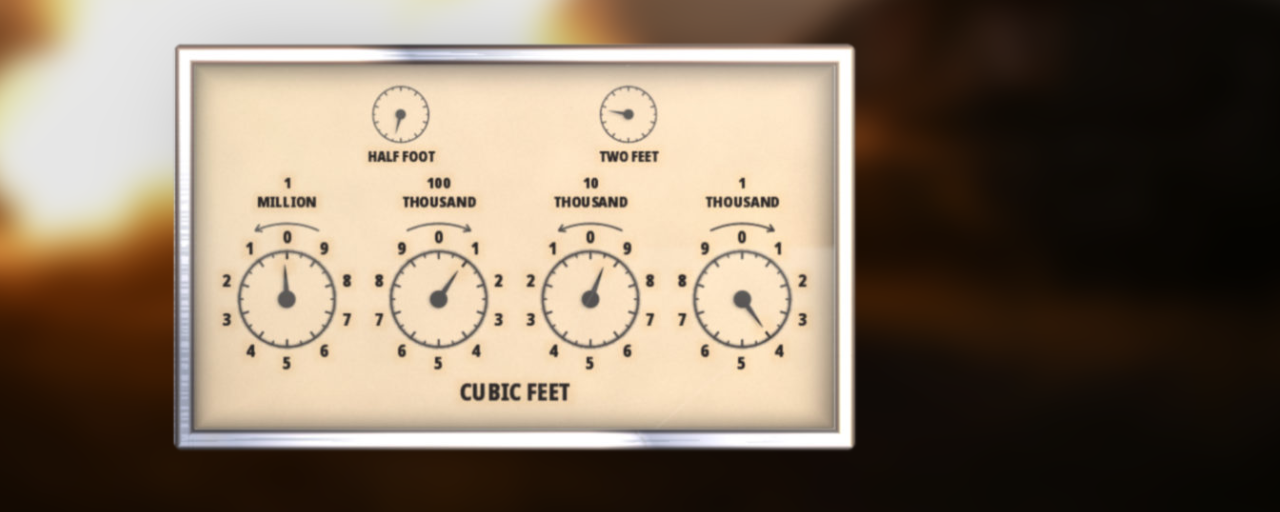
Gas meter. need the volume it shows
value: 9400 ft³
